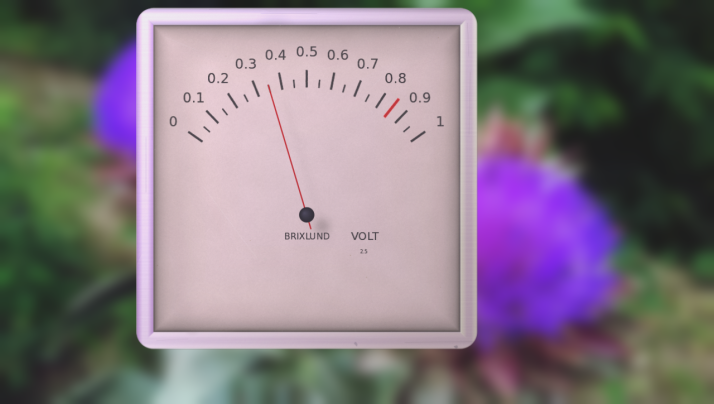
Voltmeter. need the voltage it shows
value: 0.35 V
